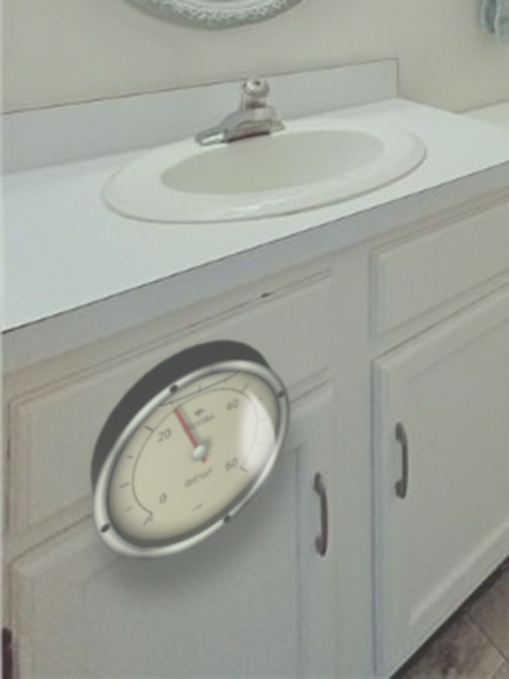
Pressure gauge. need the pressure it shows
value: 25 psi
